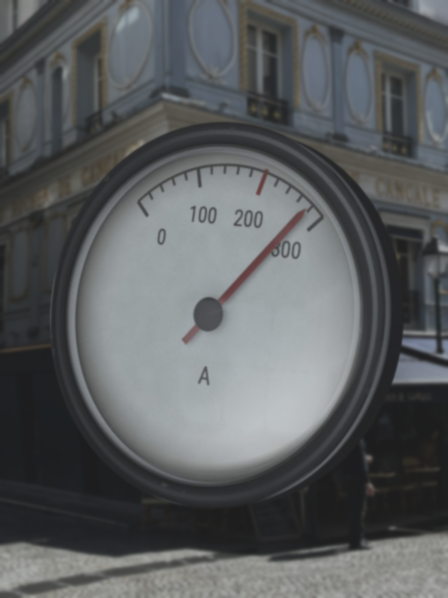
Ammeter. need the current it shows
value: 280 A
